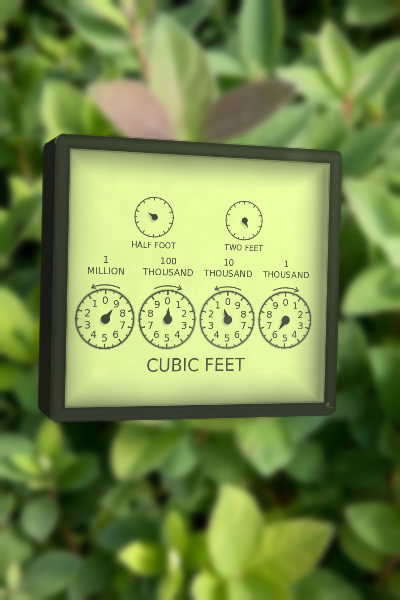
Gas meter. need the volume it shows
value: 900600 ft³
